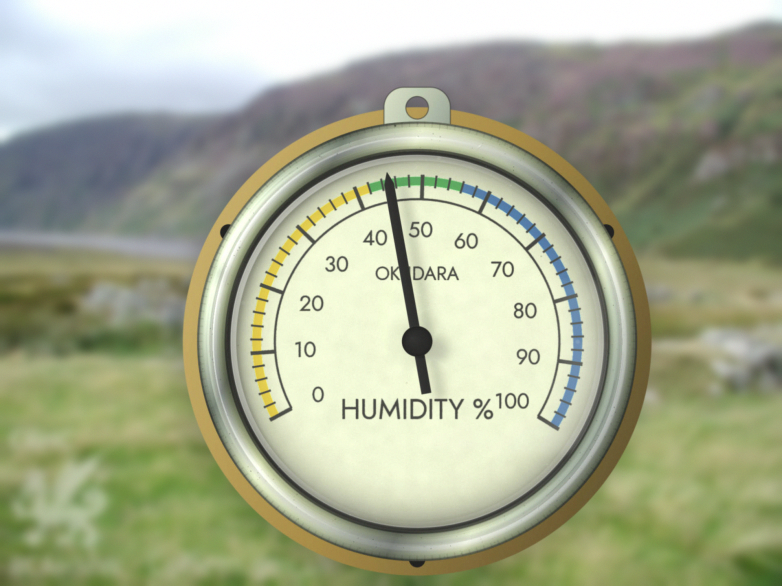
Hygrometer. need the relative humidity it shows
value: 45 %
